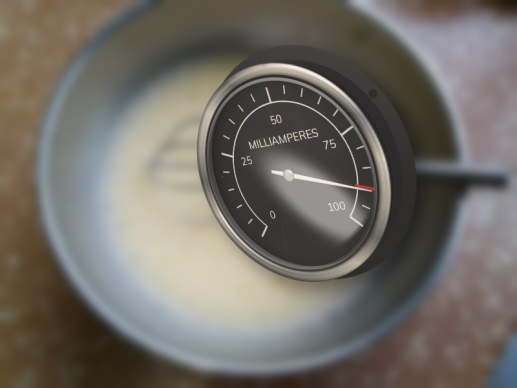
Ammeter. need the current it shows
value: 90 mA
